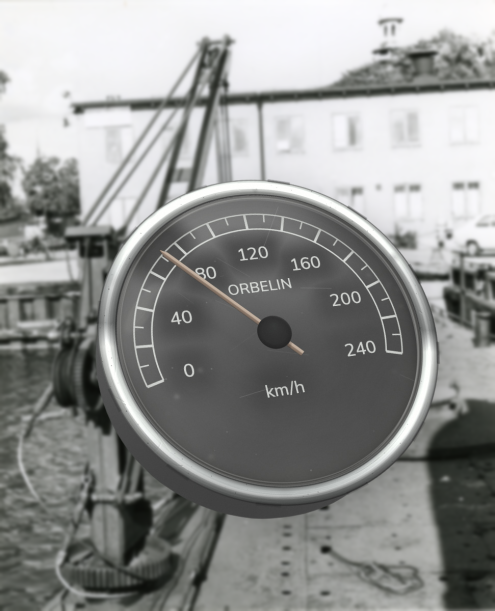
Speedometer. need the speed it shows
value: 70 km/h
